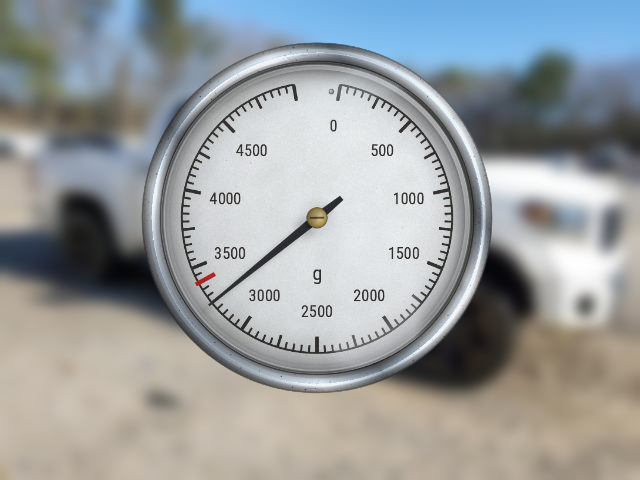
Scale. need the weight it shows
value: 3250 g
